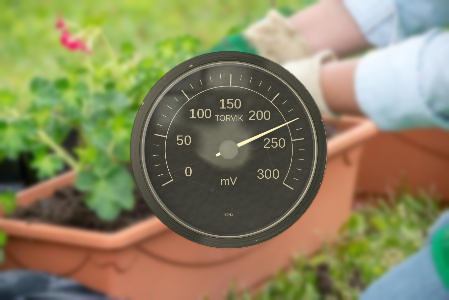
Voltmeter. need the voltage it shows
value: 230 mV
